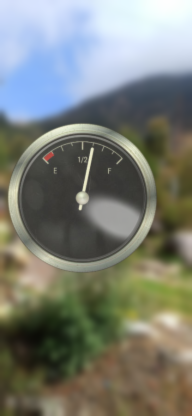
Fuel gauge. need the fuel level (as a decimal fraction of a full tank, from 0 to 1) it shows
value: 0.625
